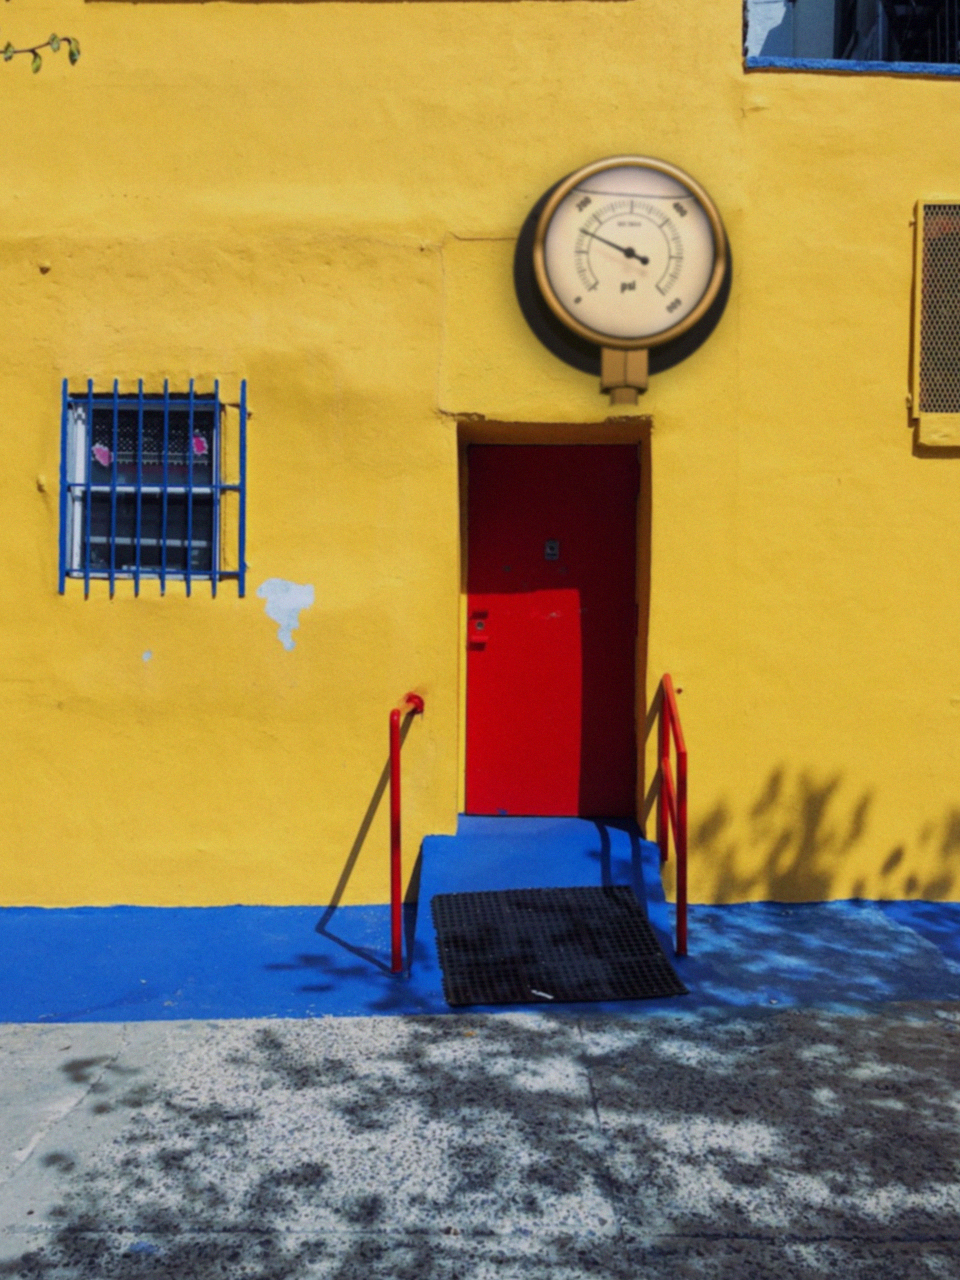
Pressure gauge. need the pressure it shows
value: 150 psi
